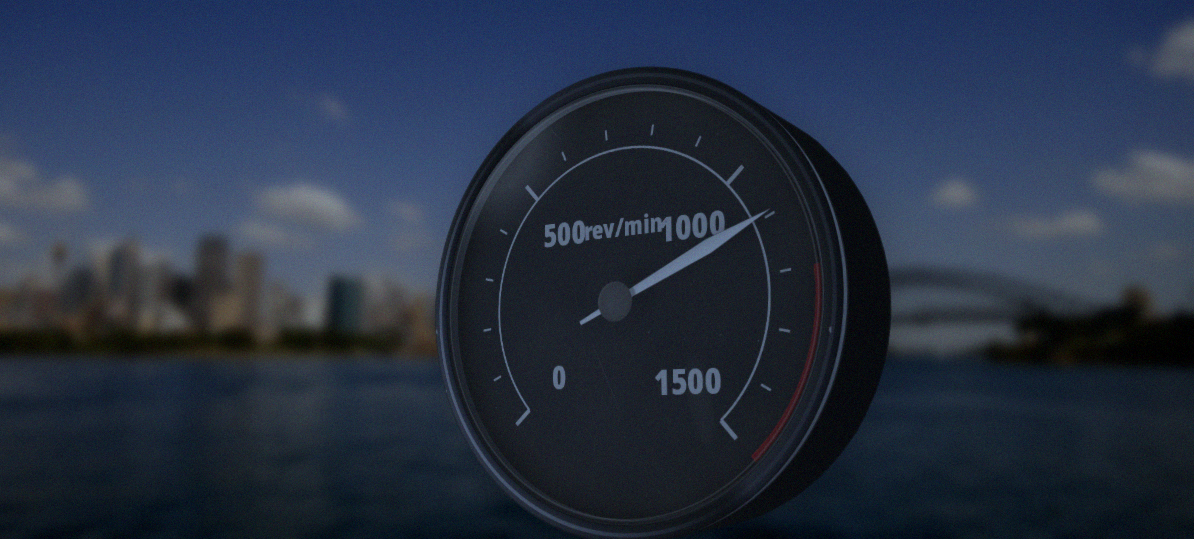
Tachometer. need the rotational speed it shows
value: 1100 rpm
